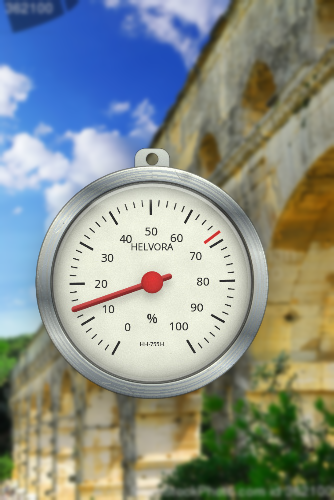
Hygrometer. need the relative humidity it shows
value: 14 %
